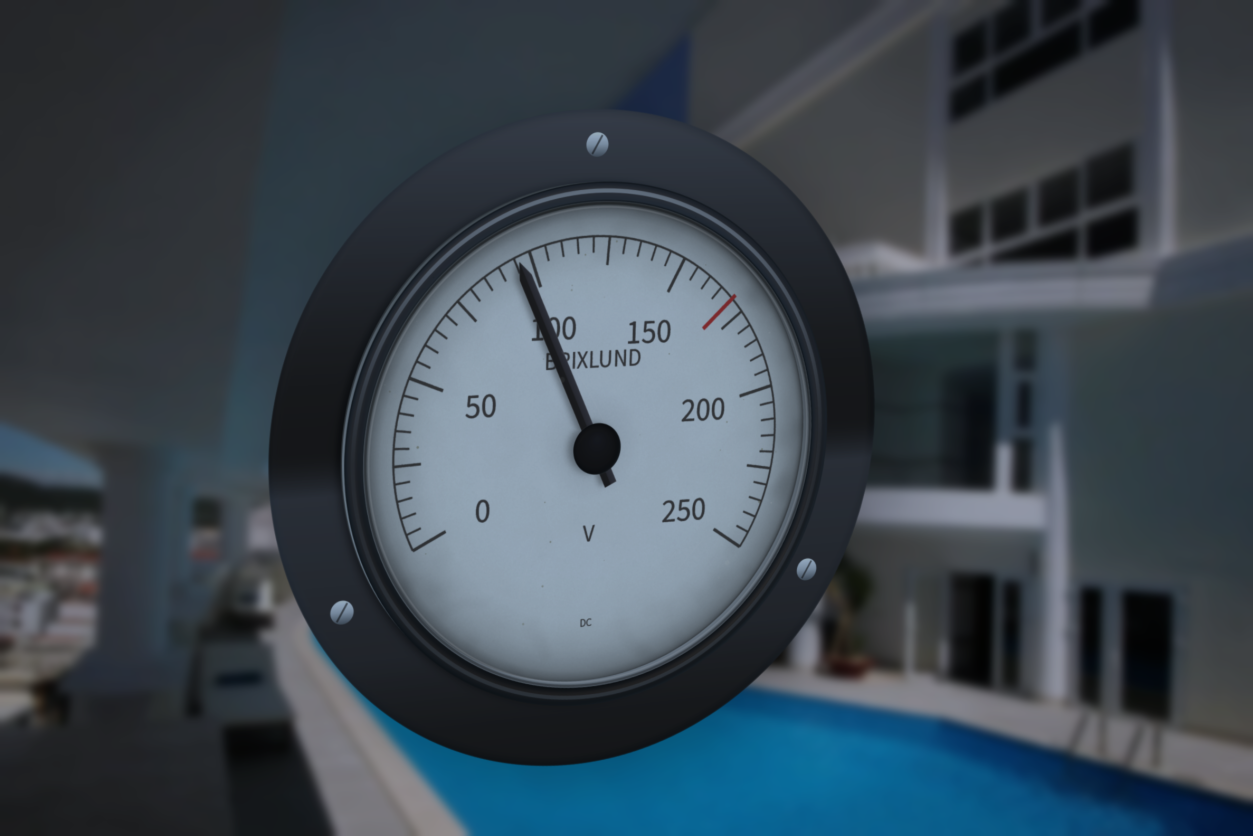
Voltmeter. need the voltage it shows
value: 95 V
